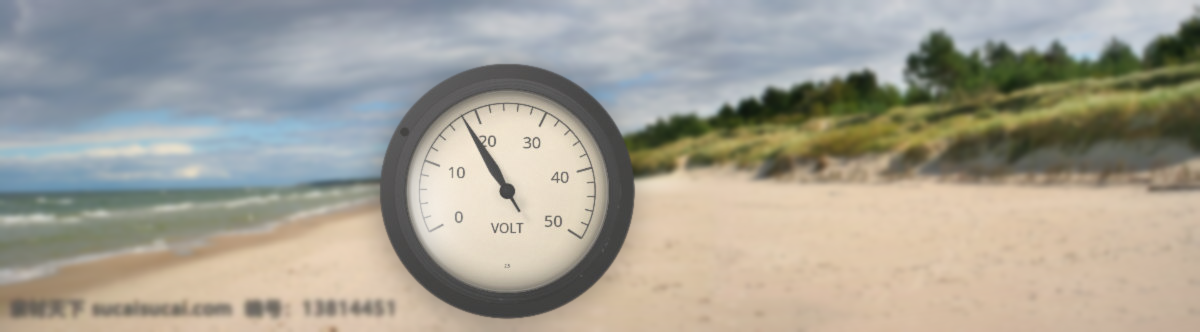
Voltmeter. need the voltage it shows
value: 18 V
